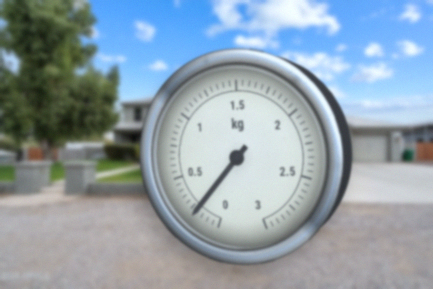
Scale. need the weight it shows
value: 0.2 kg
